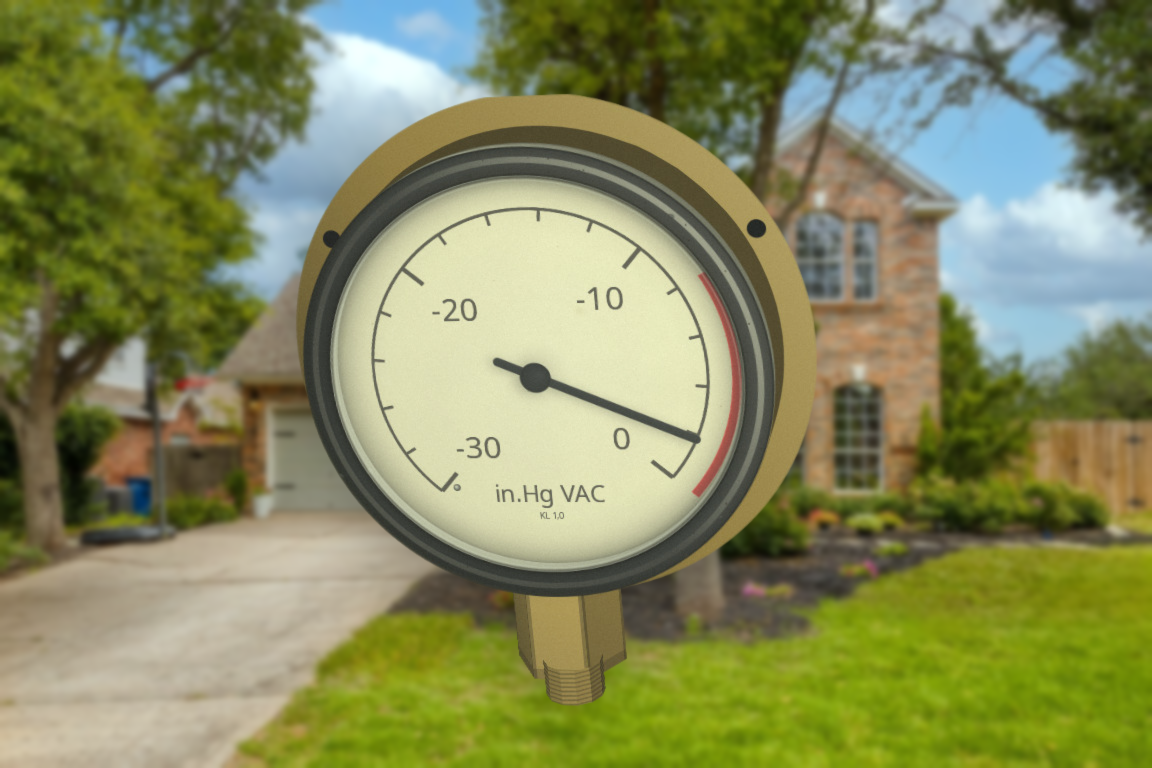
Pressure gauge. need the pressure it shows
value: -2 inHg
